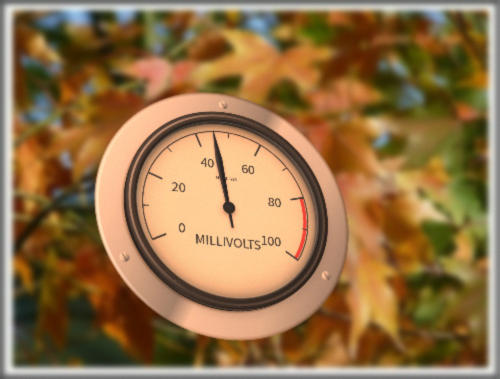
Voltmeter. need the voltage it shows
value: 45 mV
